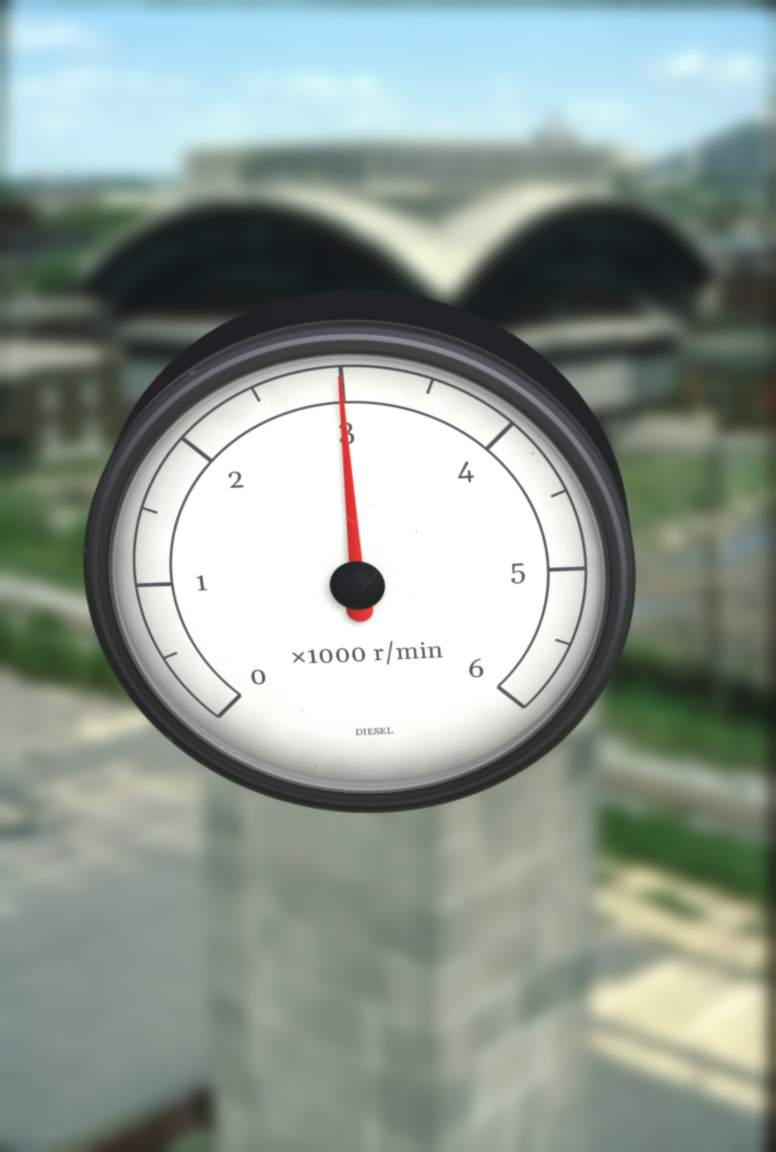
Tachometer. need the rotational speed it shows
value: 3000 rpm
